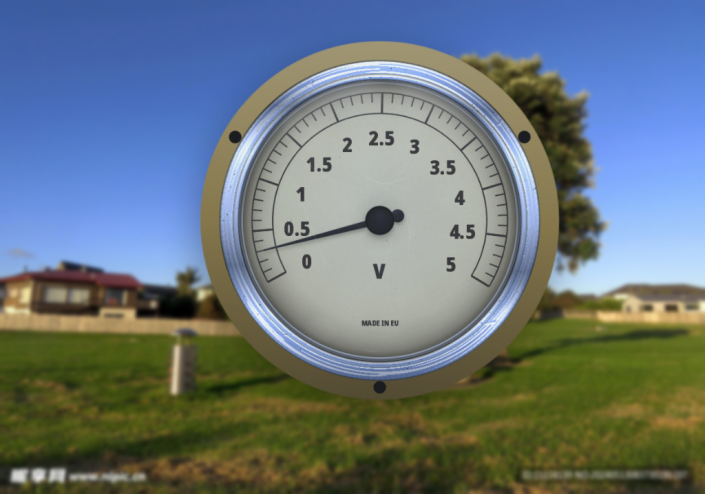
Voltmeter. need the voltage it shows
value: 0.3 V
